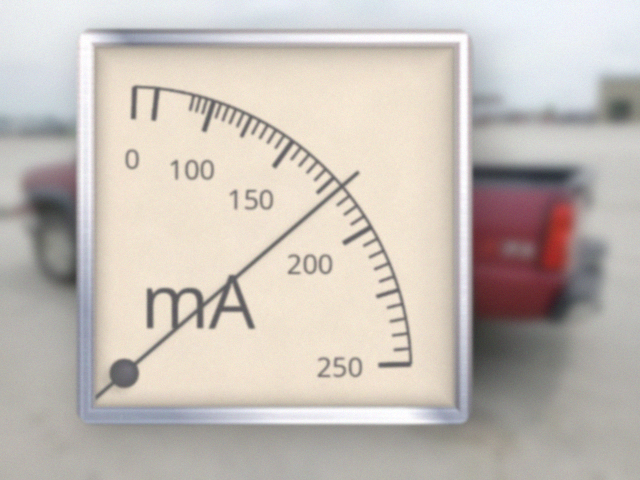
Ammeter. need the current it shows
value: 180 mA
